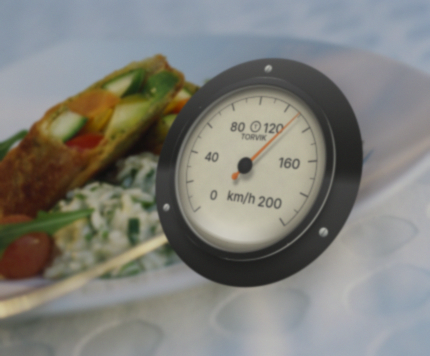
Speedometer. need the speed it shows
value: 130 km/h
